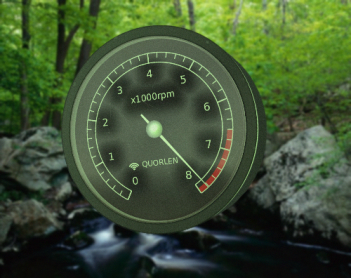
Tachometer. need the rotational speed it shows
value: 7800 rpm
